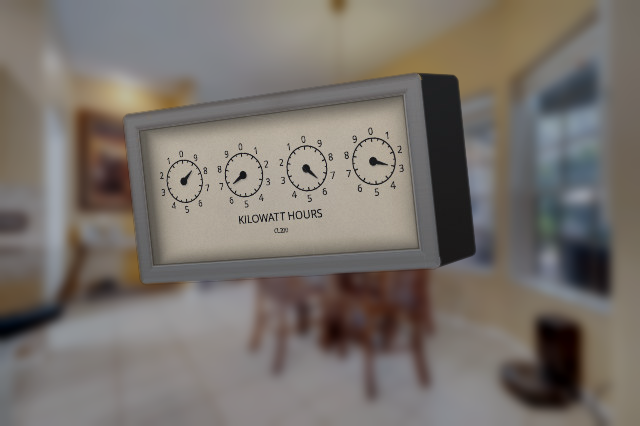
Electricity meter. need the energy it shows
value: 8663 kWh
